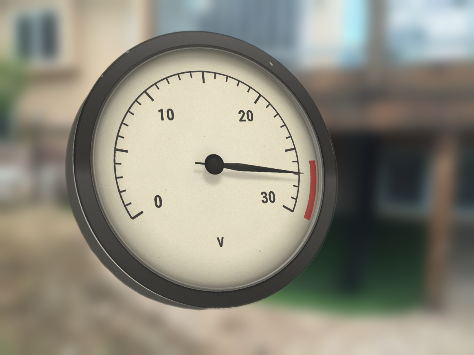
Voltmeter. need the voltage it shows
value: 27 V
